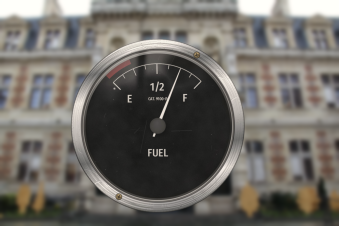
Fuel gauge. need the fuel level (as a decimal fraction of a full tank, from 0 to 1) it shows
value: 0.75
